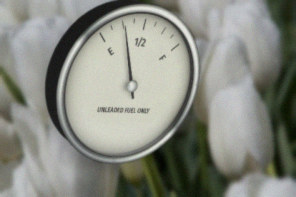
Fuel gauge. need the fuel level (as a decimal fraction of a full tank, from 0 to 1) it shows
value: 0.25
